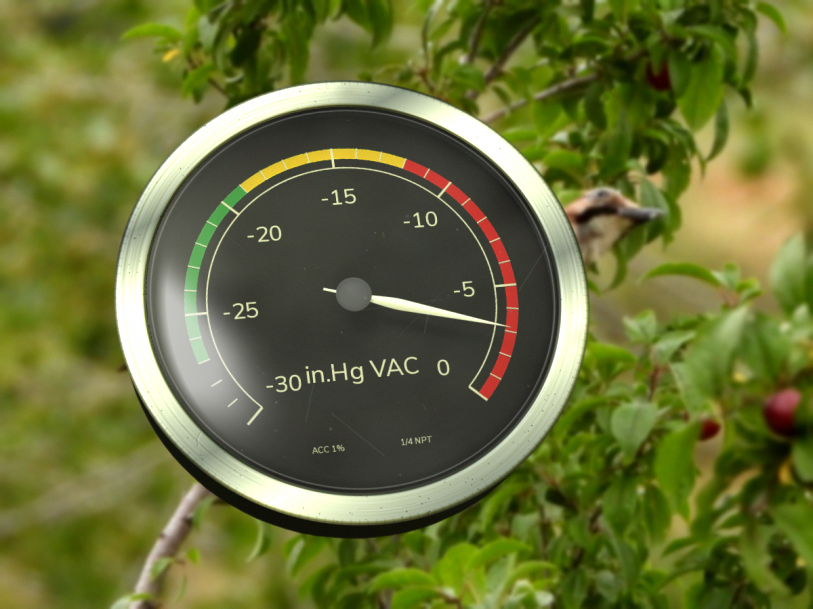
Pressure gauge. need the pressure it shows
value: -3 inHg
